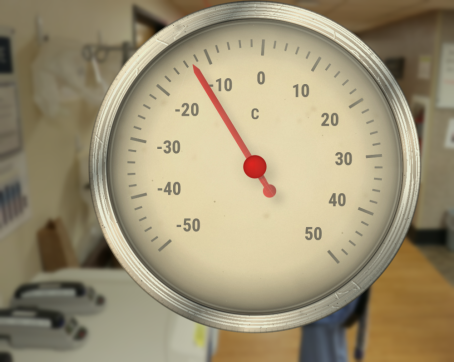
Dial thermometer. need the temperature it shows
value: -13 °C
